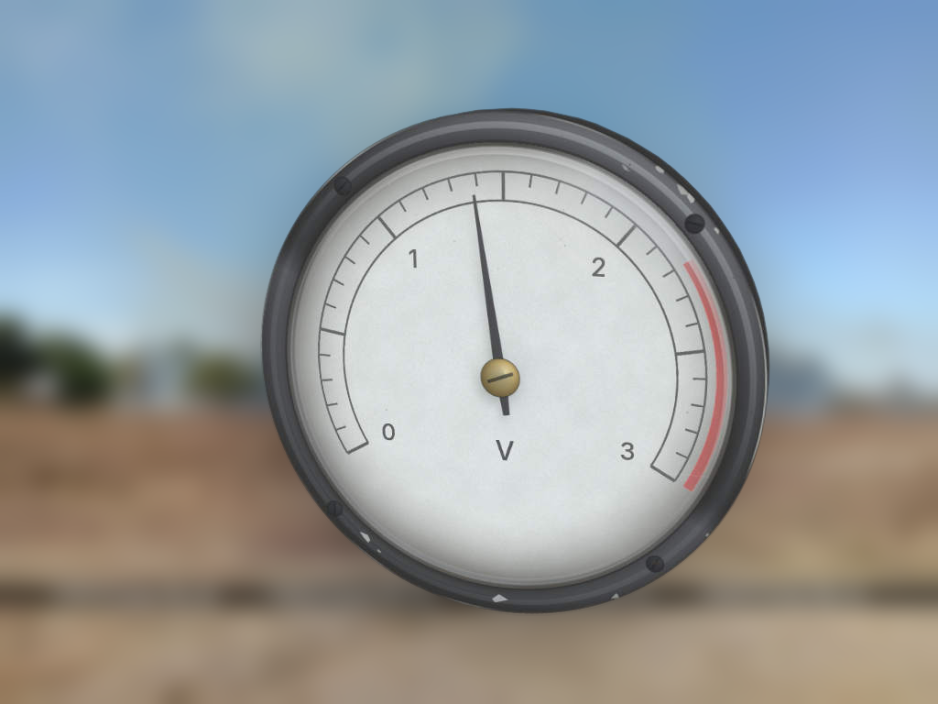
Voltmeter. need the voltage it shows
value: 1.4 V
